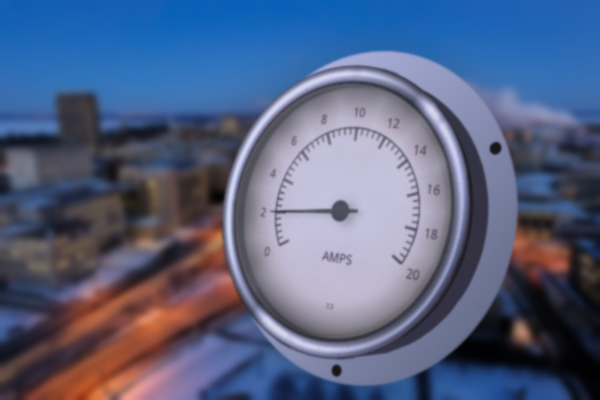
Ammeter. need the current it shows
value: 2 A
